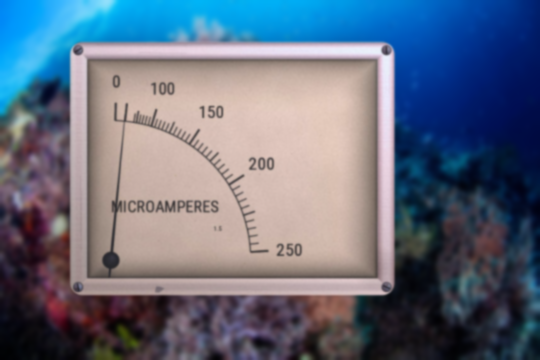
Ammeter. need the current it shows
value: 50 µA
